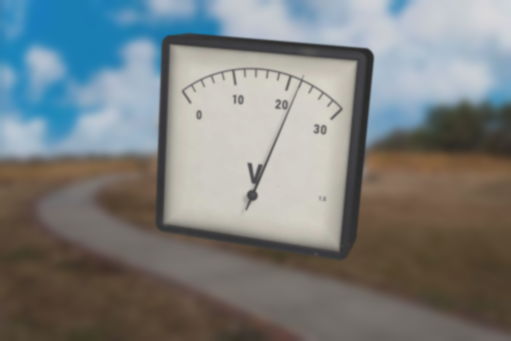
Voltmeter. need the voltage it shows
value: 22 V
